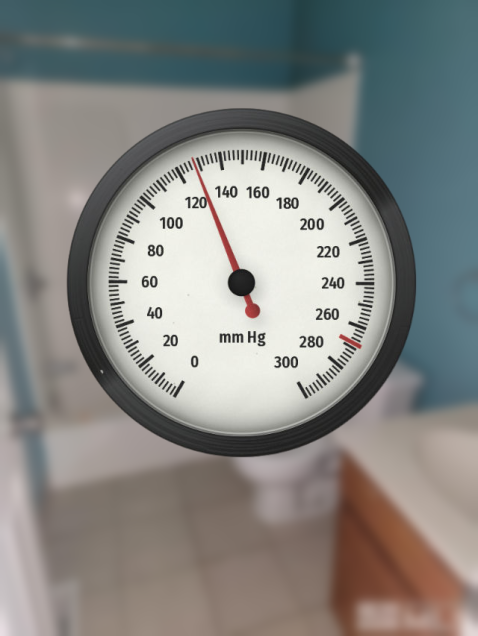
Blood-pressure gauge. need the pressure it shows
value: 128 mmHg
